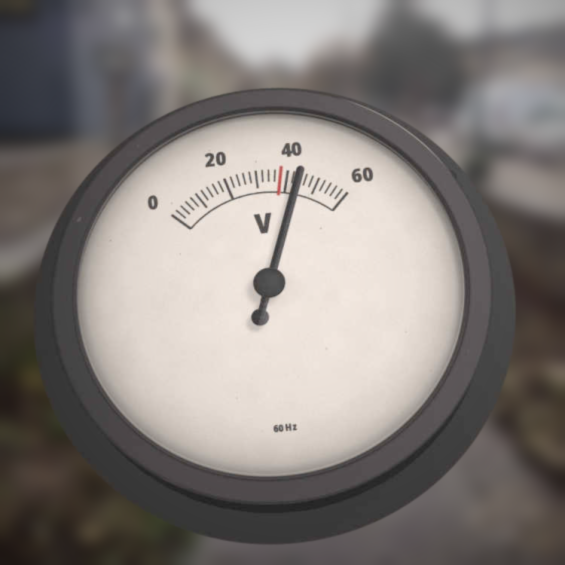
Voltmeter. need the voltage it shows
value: 44 V
